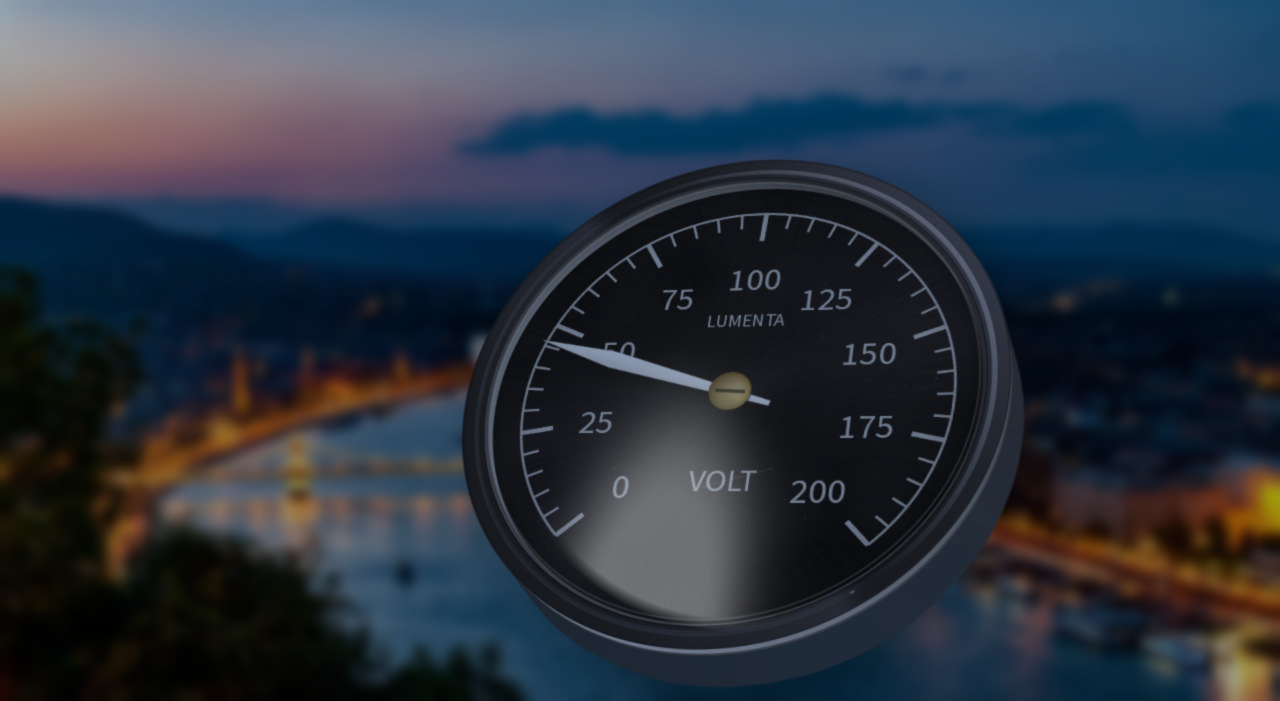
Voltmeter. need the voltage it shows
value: 45 V
